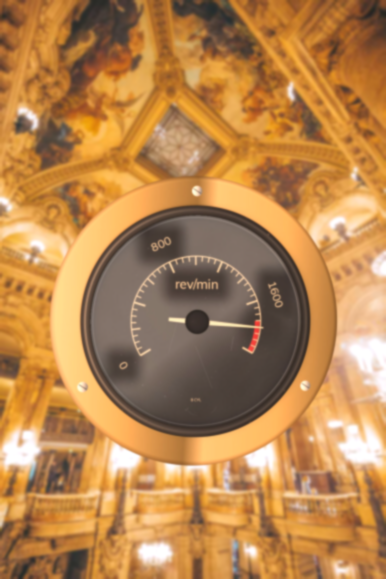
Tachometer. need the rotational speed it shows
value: 1800 rpm
